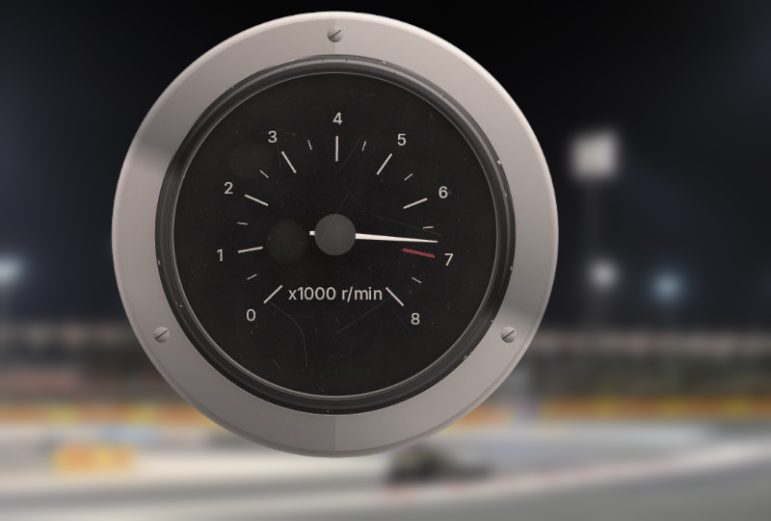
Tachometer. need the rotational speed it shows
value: 6750 rpm
